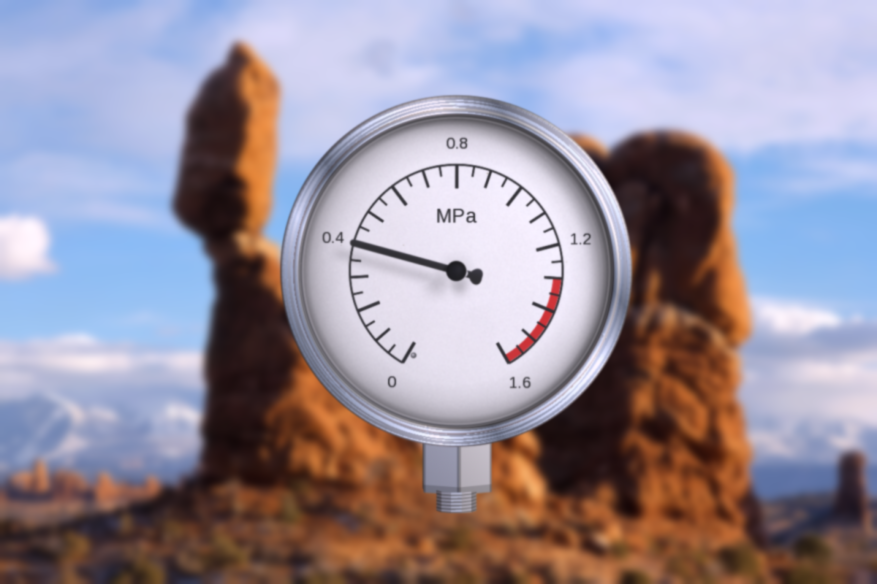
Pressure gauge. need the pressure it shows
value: 0.4 MPa
